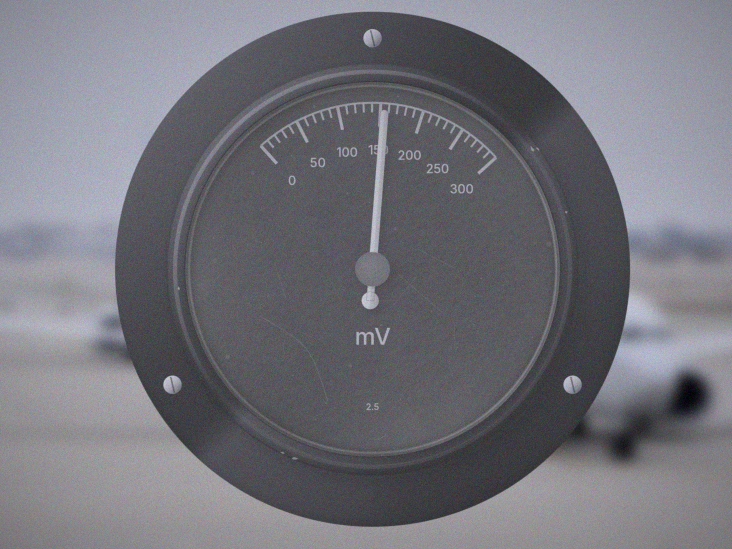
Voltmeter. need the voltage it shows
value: 155 mV
